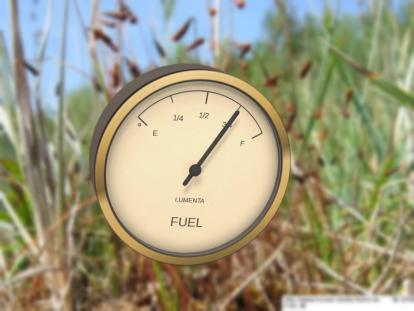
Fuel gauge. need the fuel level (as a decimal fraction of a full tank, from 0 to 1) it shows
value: 0.75
